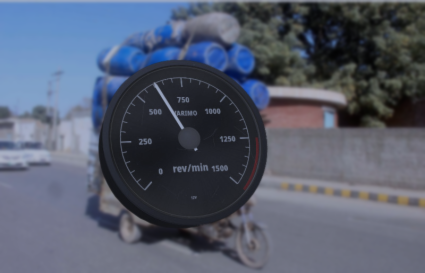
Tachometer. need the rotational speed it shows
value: 600 rpm
